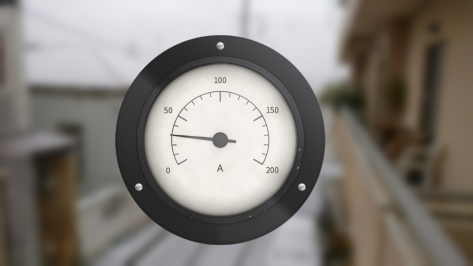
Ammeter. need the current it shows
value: 30 A
